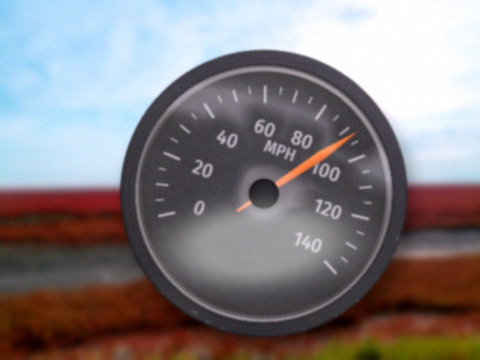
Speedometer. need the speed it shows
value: 92.5 mph
